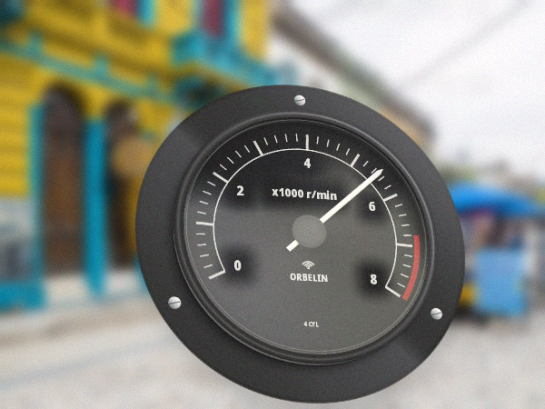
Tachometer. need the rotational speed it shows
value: 5500 rpm
